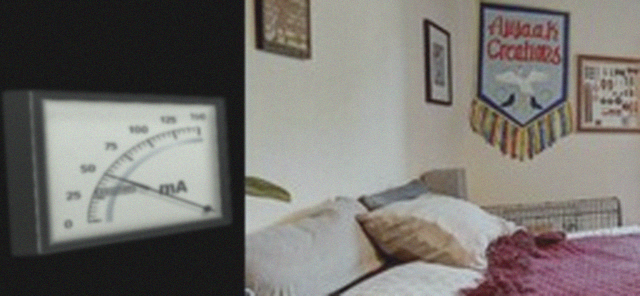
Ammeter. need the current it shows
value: 50 mA
